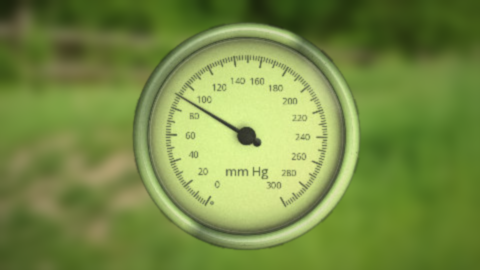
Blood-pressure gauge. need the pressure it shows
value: 90 mmHg
